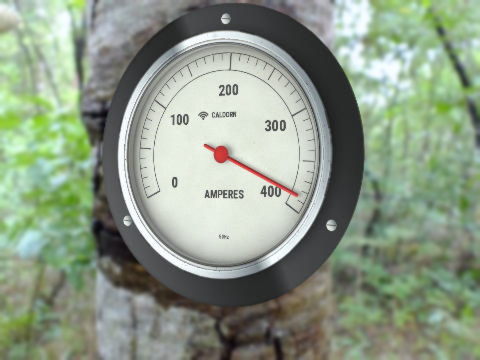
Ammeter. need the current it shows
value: 385 A
